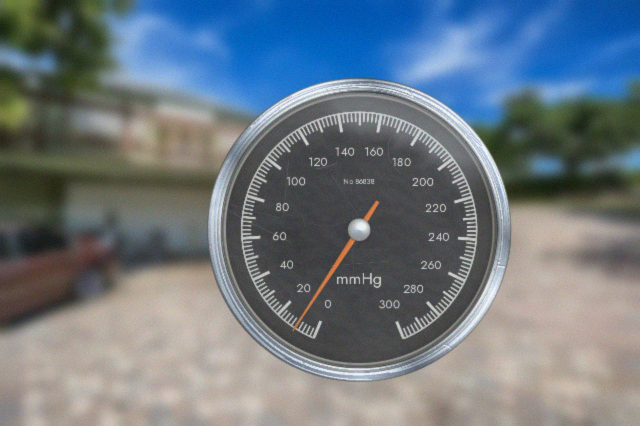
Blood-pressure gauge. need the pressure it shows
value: 10 mmHg
